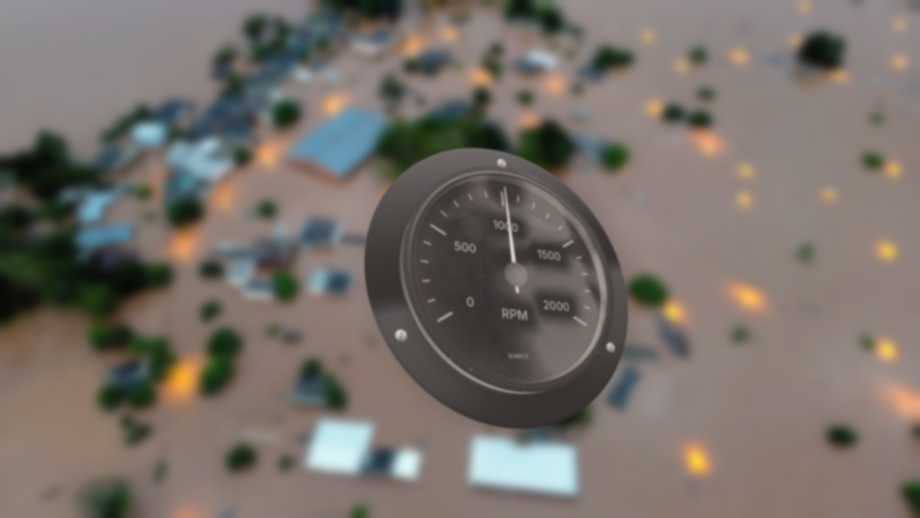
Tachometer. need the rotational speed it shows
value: 1000 rpm
